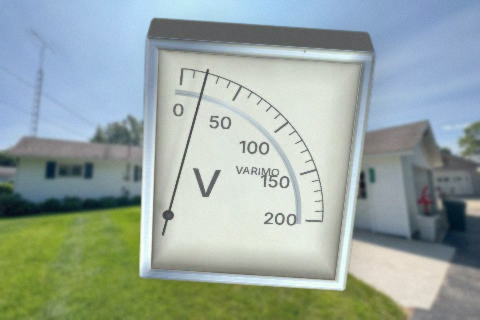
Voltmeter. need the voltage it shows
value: 20 V
